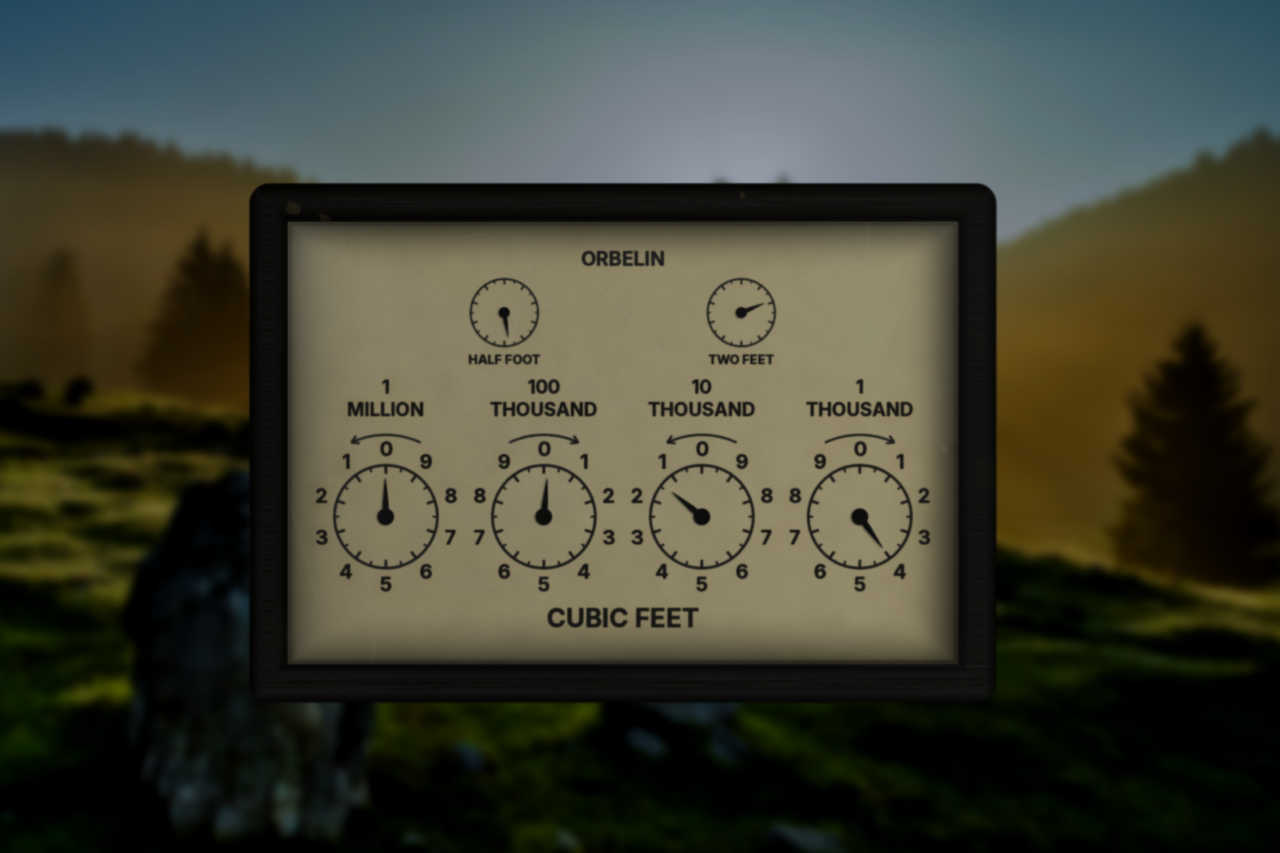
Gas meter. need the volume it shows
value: 1400 ft³
